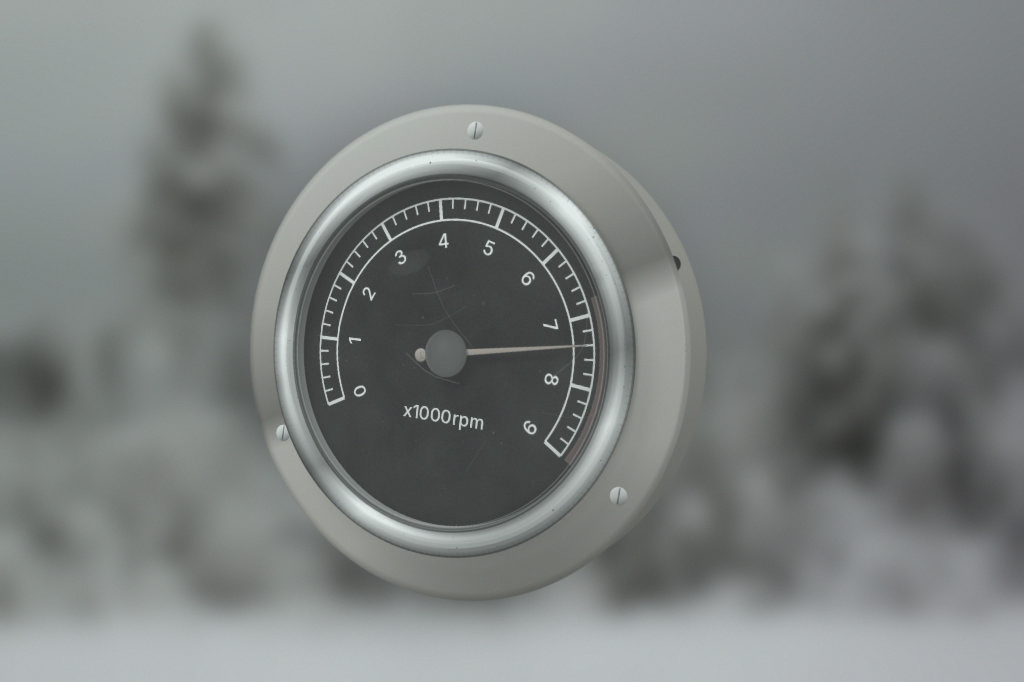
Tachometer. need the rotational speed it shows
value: 7400 rpm
